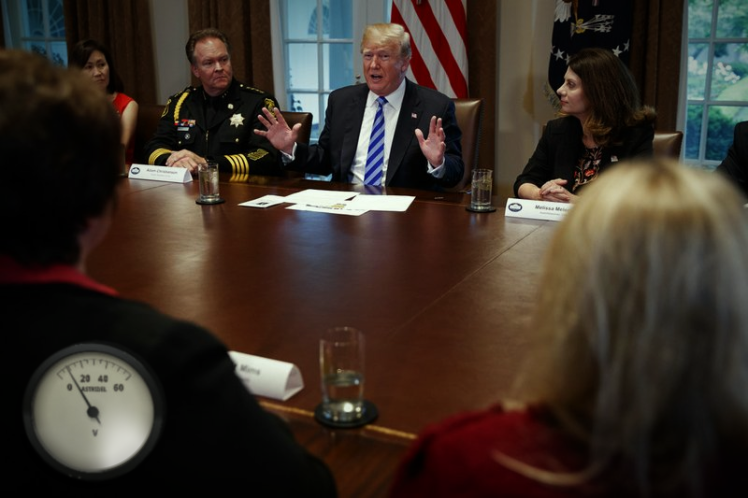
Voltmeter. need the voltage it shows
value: 10 V
